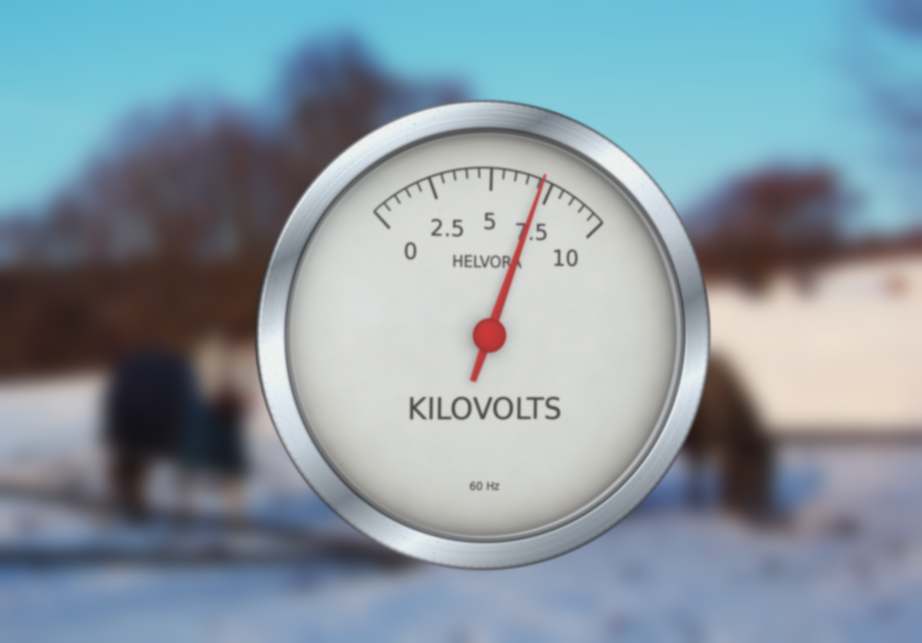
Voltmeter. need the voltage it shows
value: 7 kV
